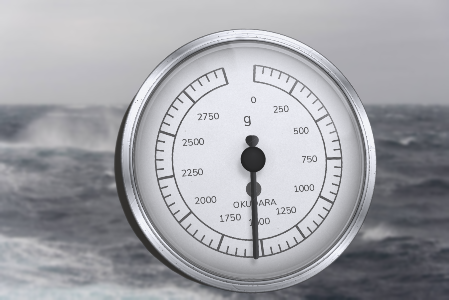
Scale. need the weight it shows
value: 1550 g
